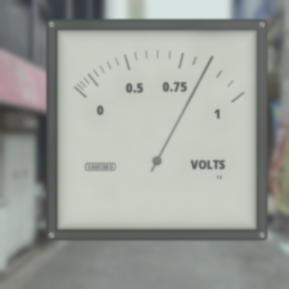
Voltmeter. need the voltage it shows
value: 0.85 V
